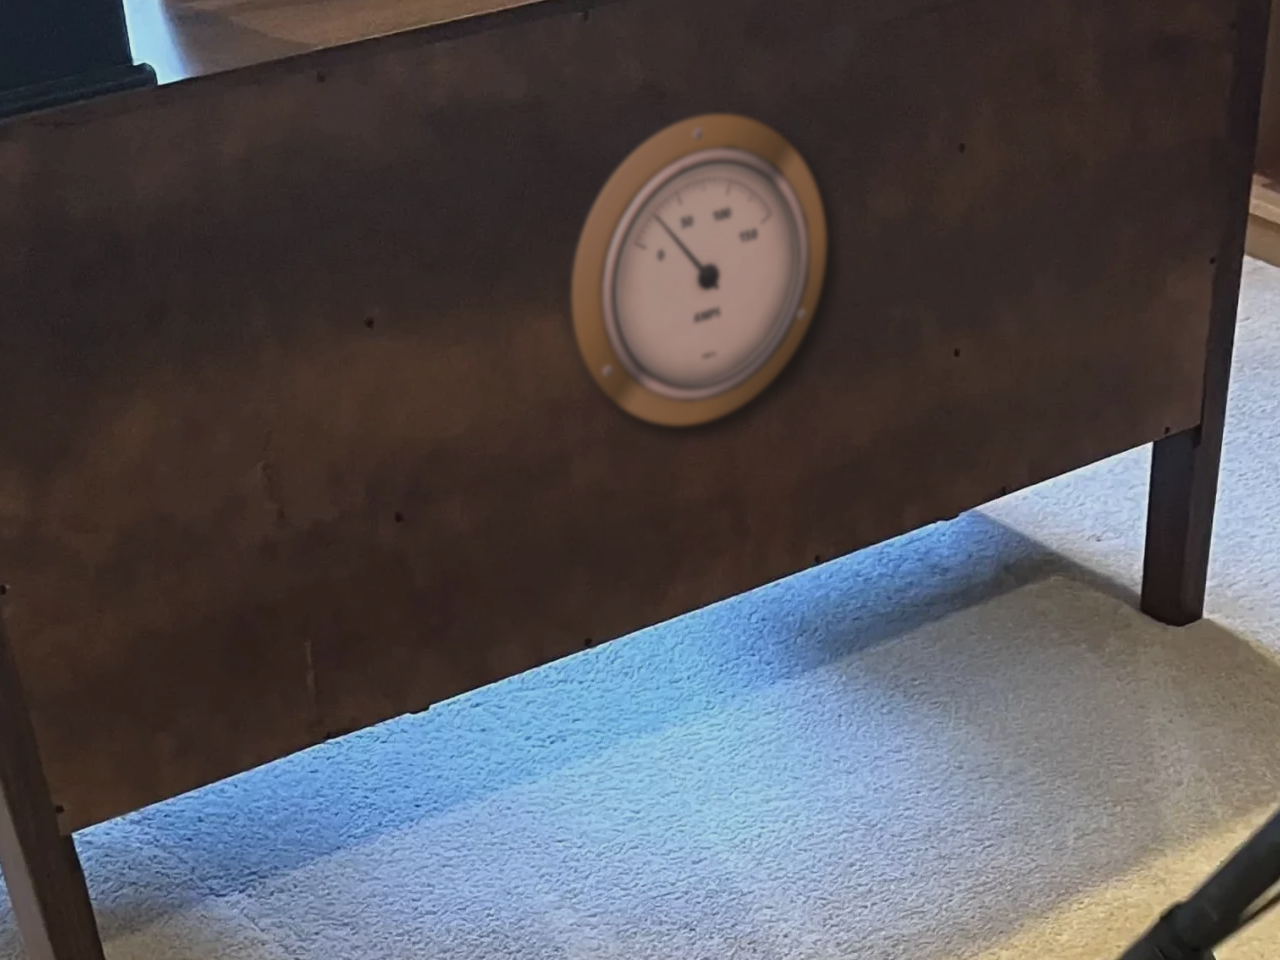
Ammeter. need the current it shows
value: 25 A
